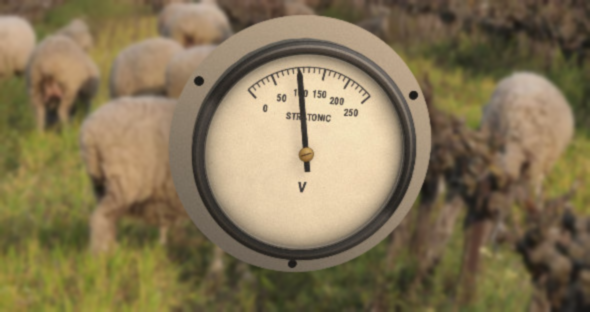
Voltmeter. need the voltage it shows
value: 100 V
